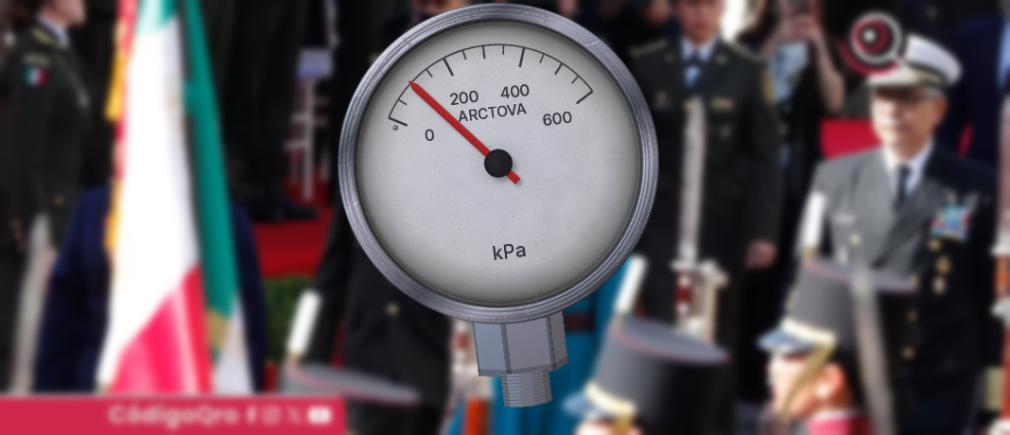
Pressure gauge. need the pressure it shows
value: 100 kPa
